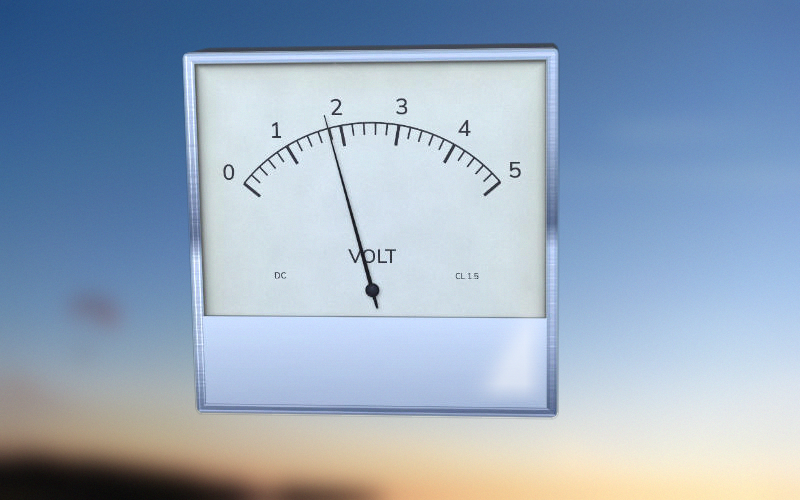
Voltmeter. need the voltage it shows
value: 1.8 V
